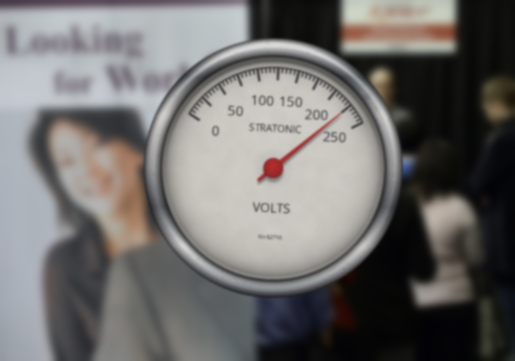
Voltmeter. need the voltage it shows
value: 225 V
